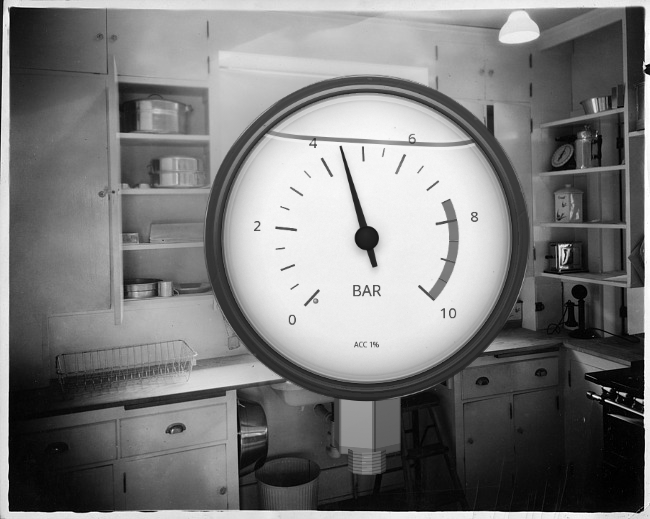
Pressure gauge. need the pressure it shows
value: 4.5 bar
